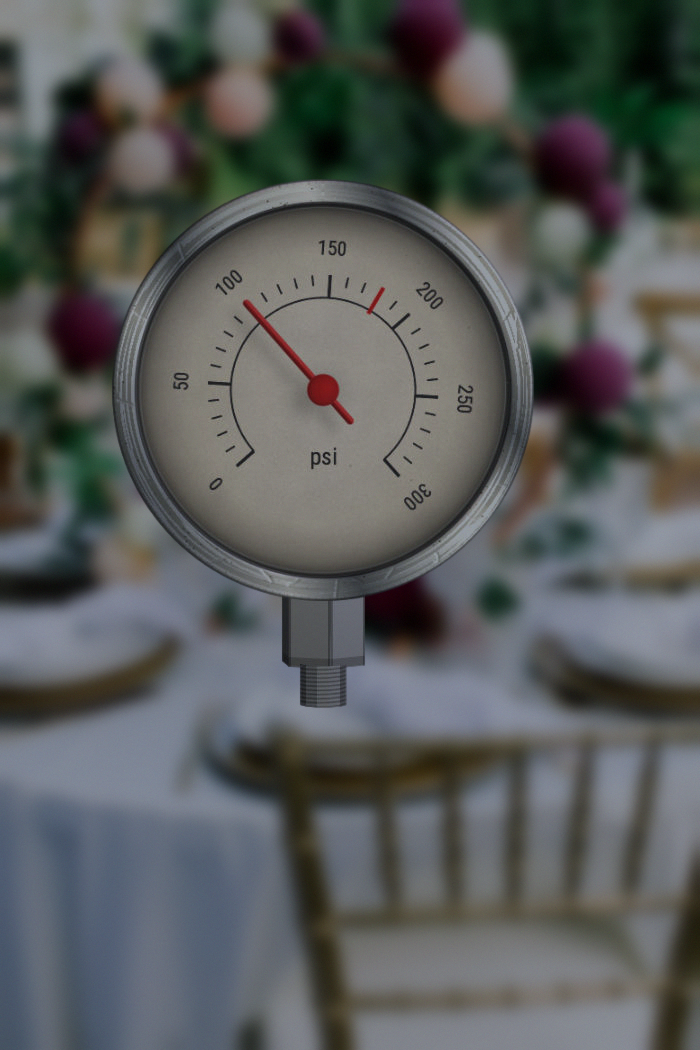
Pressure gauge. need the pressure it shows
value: 100 psi
